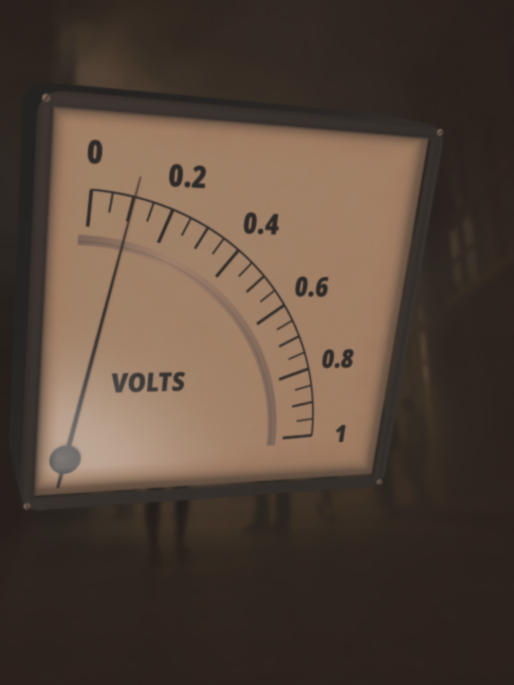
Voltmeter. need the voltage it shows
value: 0.1 V
